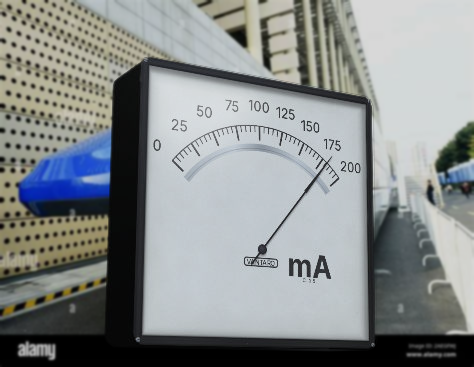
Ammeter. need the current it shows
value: 180 mA
